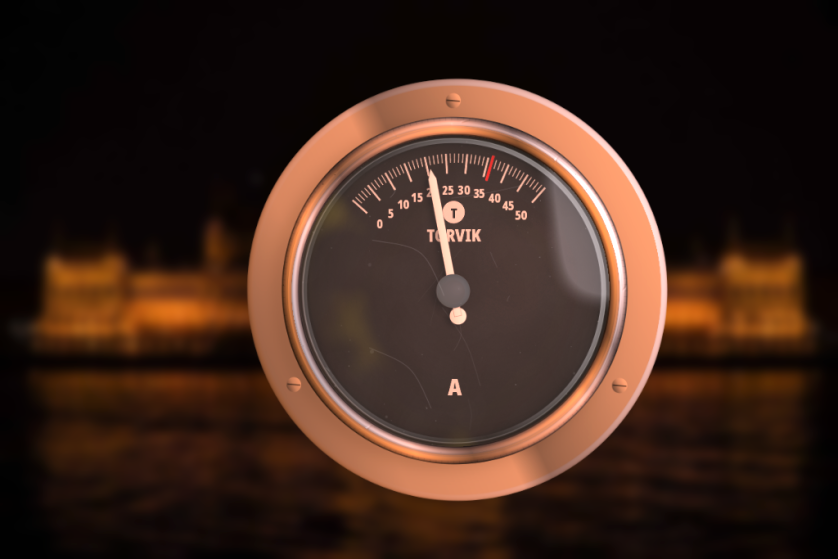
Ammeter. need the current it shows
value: 21 A
